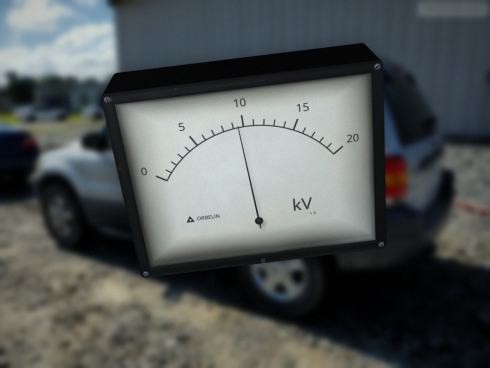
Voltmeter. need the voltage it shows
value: 9.5 kV
